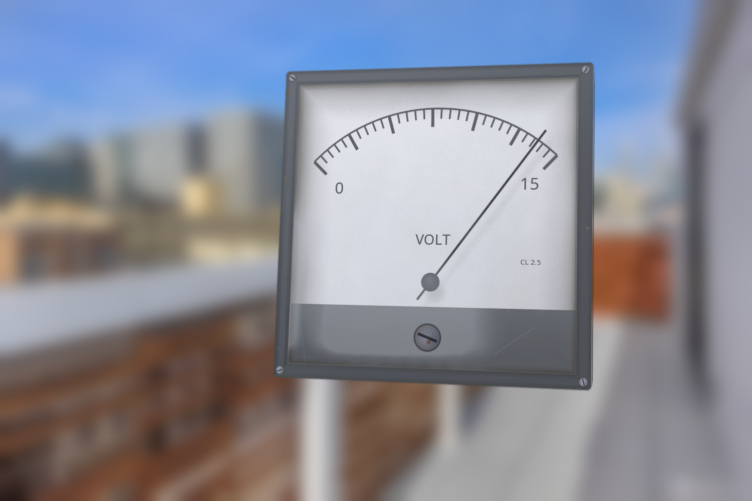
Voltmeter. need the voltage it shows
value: 13.75 V
